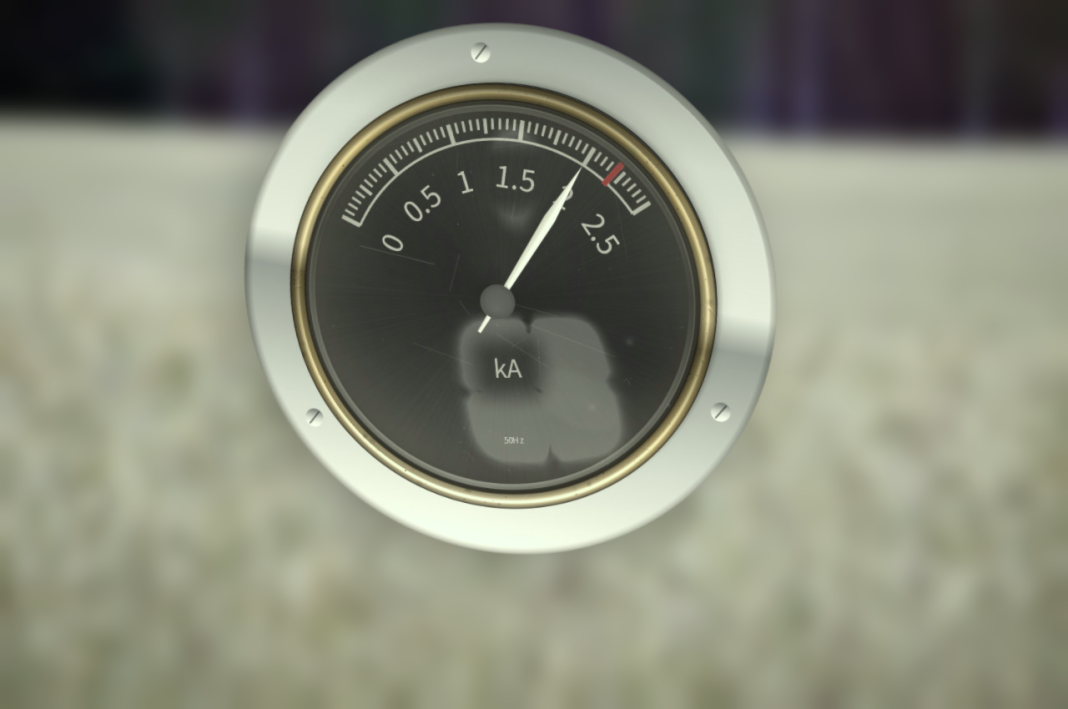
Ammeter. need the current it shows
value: 2 kA
